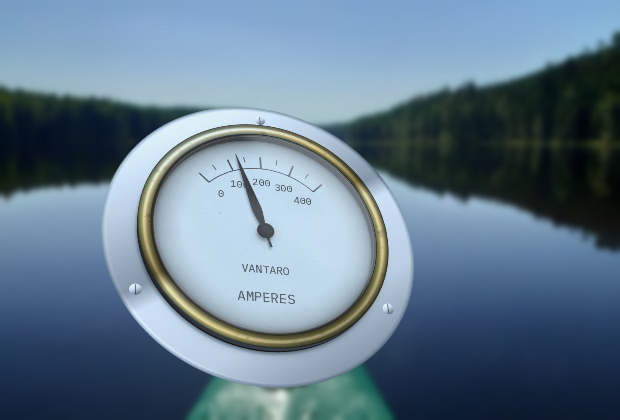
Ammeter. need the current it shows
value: 125 A
